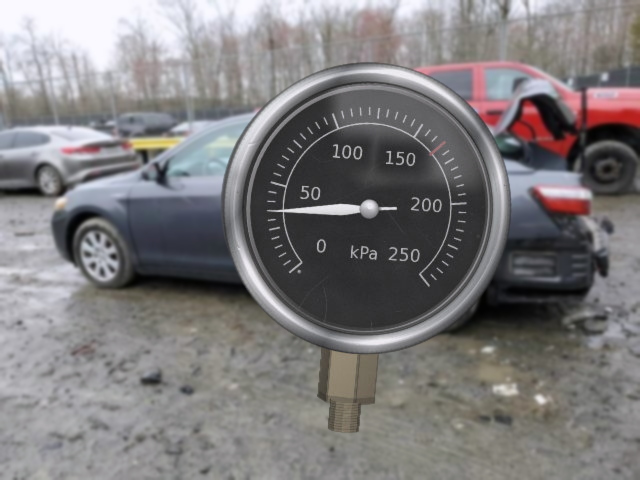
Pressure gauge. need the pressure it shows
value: 35 kPa
